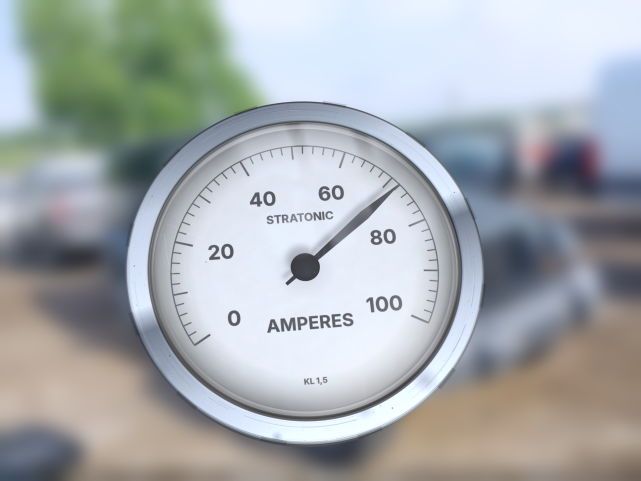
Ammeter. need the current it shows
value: 72 A
